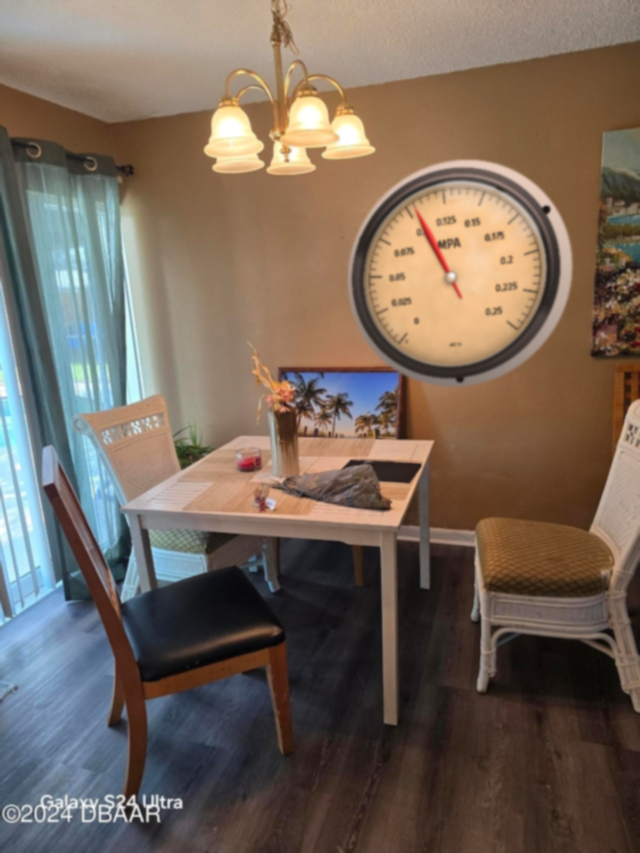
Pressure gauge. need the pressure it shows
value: 0.105 MPa
